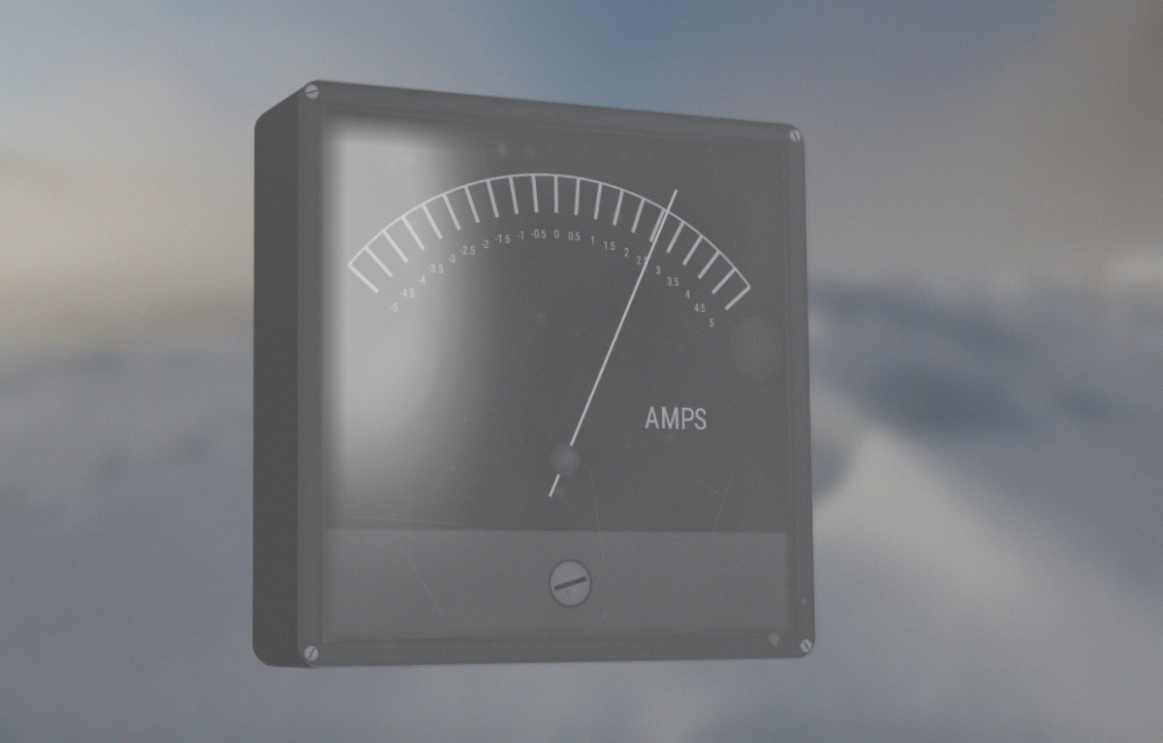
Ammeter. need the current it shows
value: 2.5 A
